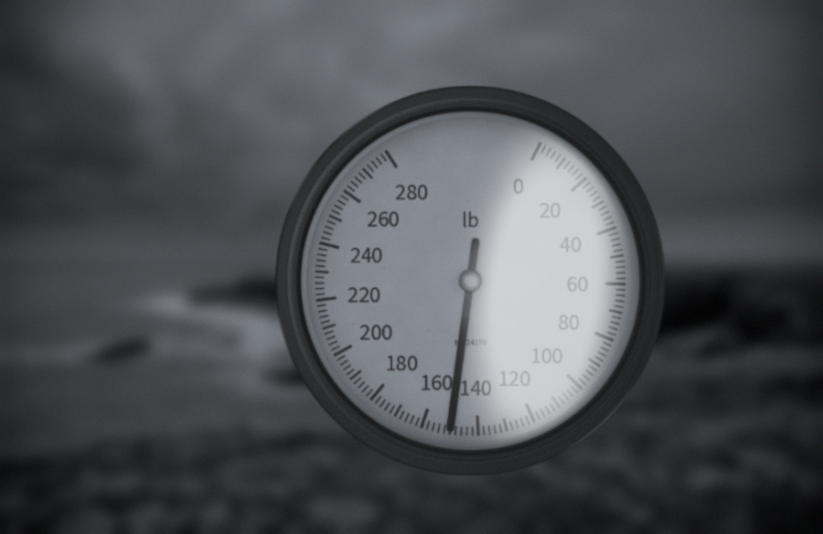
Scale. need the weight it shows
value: 150 lb
